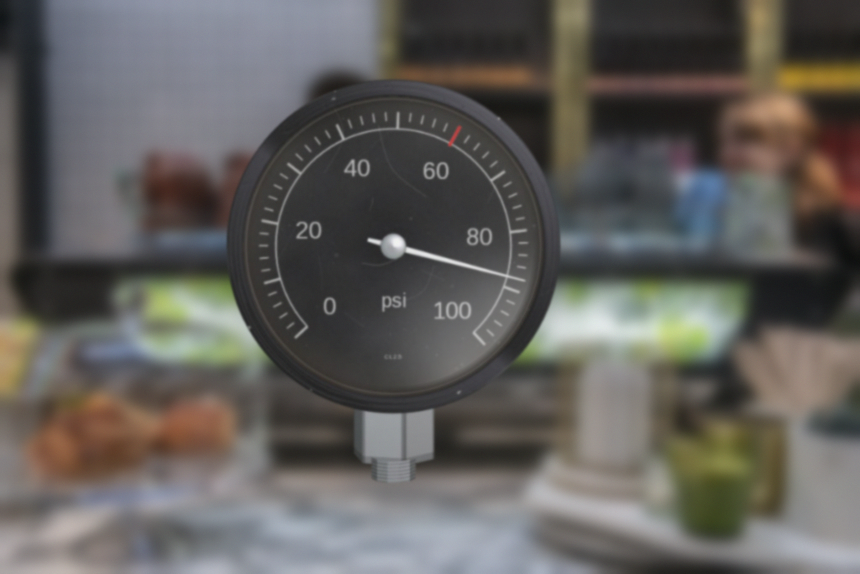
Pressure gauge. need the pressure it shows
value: 88 psi
